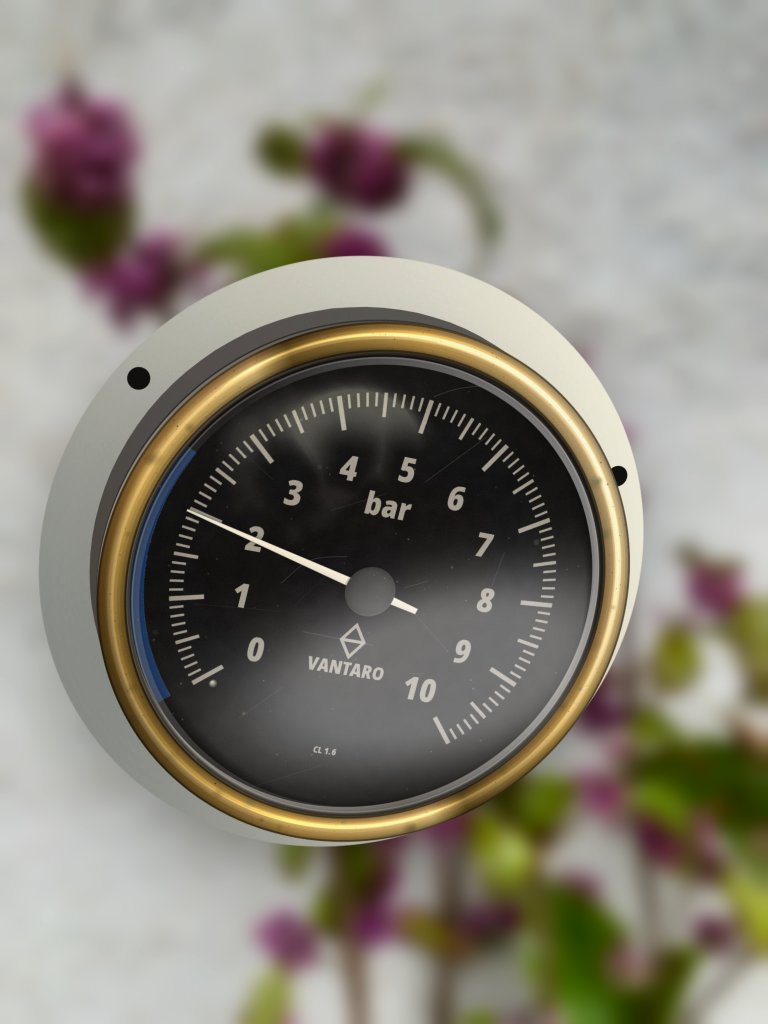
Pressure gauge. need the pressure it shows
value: 2 bar
